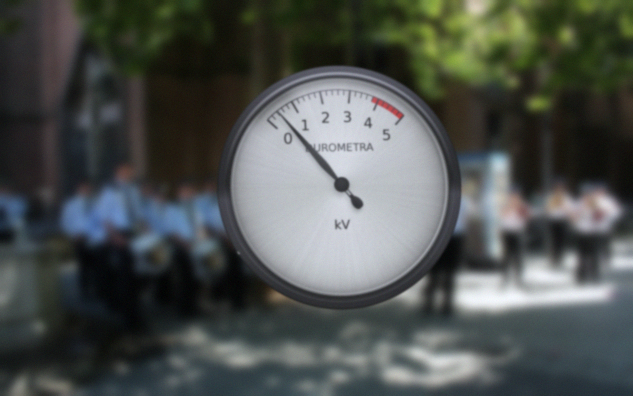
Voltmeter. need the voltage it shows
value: 0.4 kV
